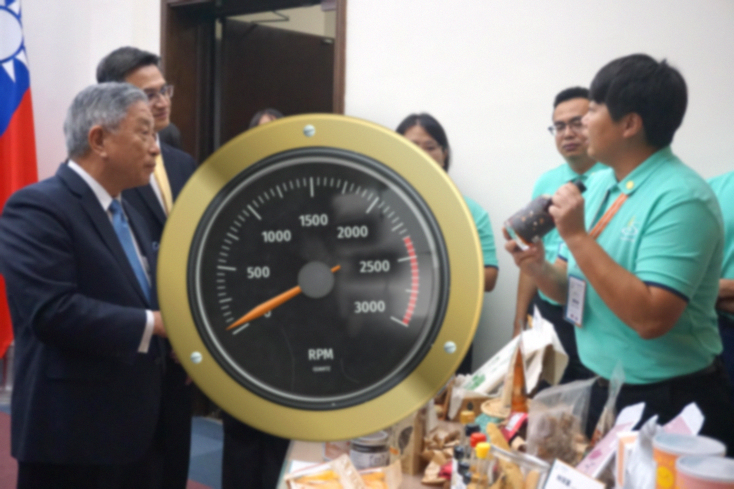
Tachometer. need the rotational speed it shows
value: 50 rpm
